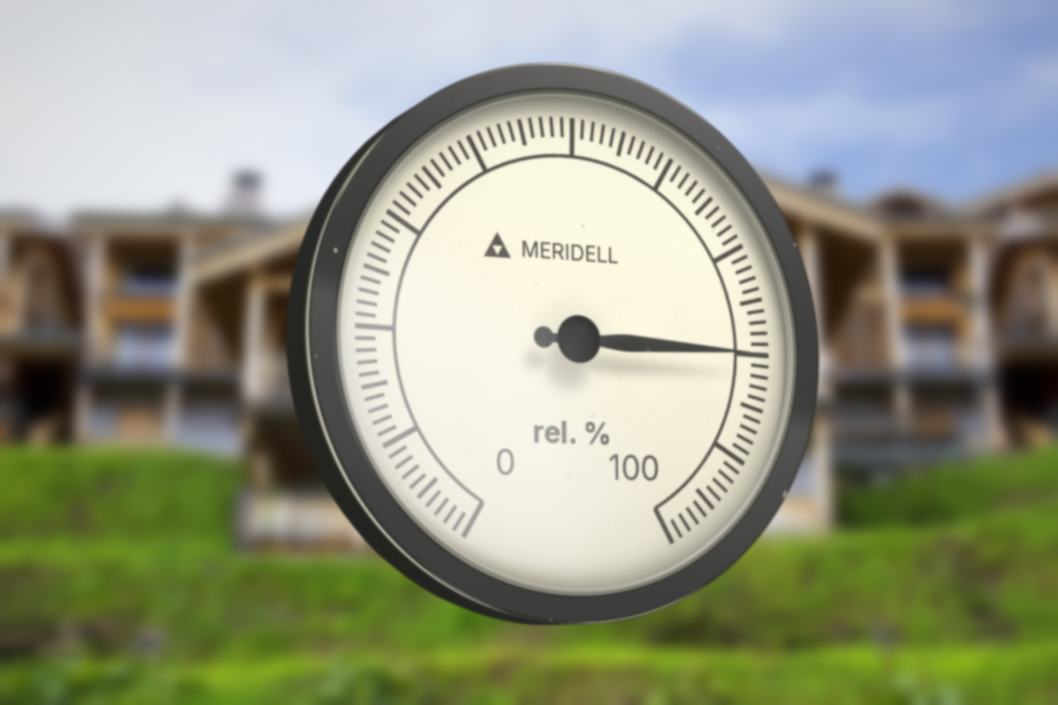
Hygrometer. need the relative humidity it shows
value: 80 %
